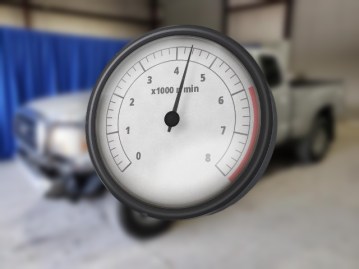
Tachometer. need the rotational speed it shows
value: 4400 rpm
